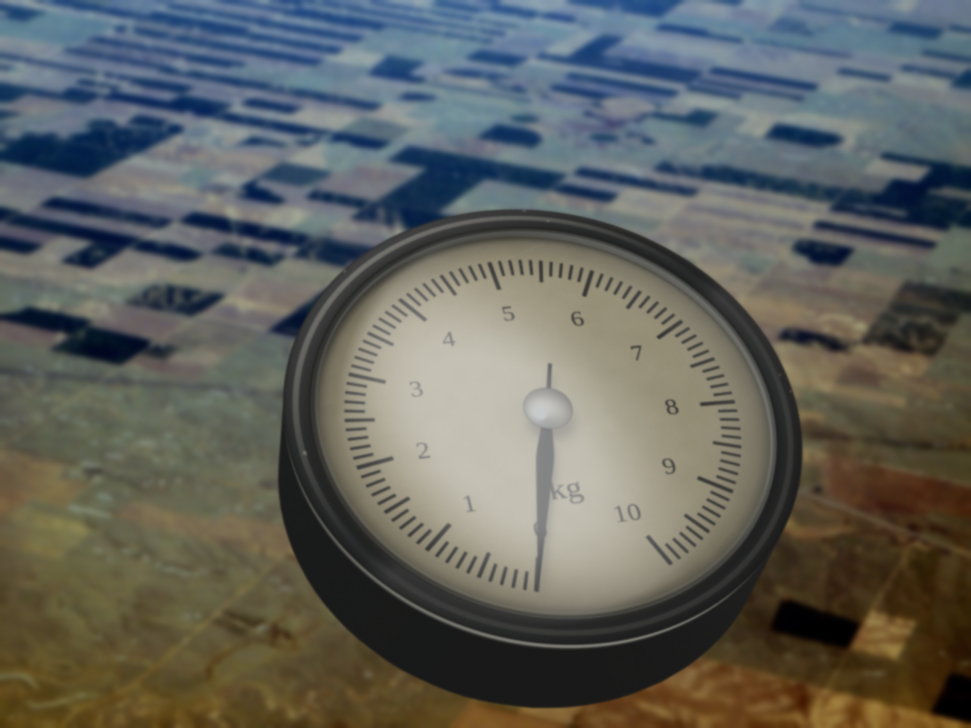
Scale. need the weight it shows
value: 0 kg
